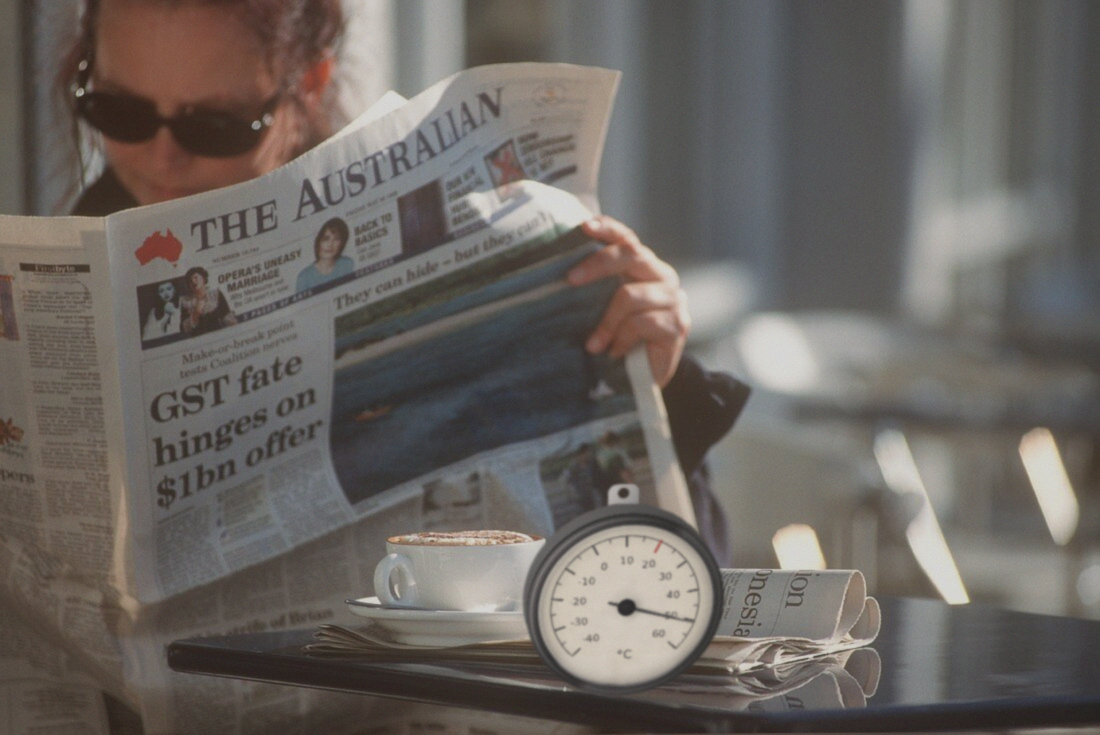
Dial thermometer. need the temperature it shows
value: 50 °C
